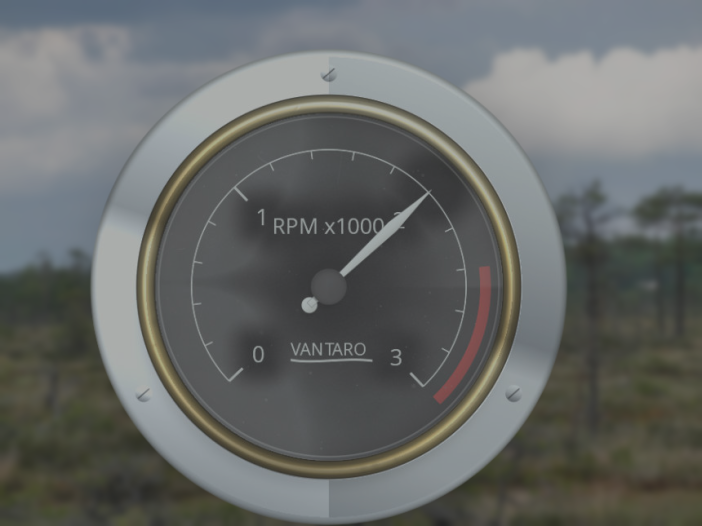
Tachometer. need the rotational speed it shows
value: 2000 rpm
